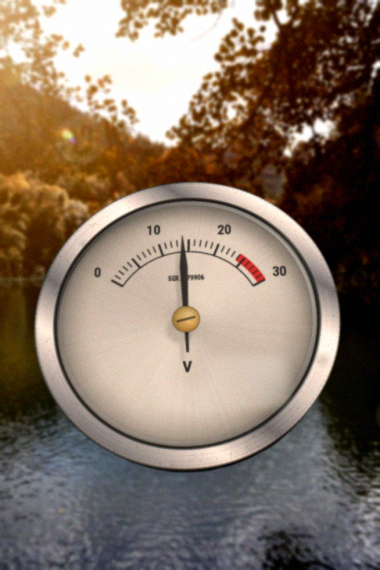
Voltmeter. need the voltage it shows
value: 14 V
